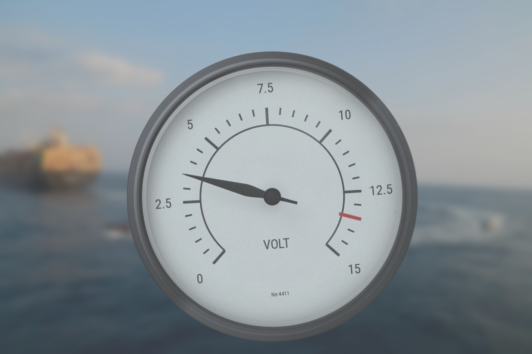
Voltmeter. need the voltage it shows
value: 3.5 V
